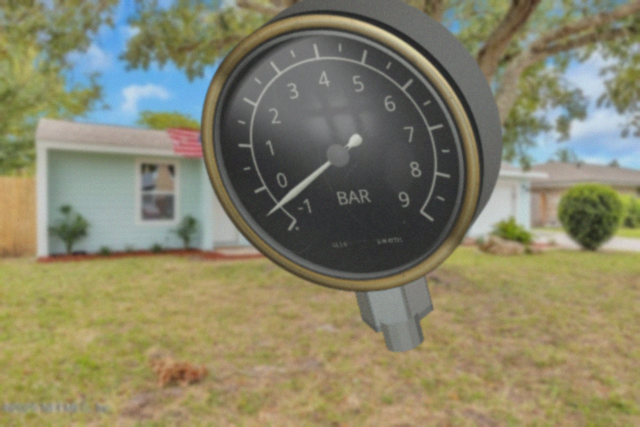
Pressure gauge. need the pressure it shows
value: -0.5 bar
